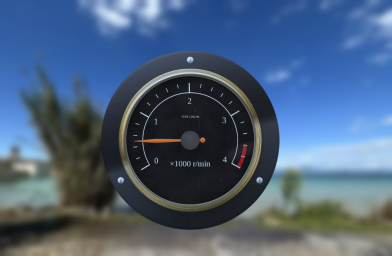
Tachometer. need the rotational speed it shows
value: 500 rpm
